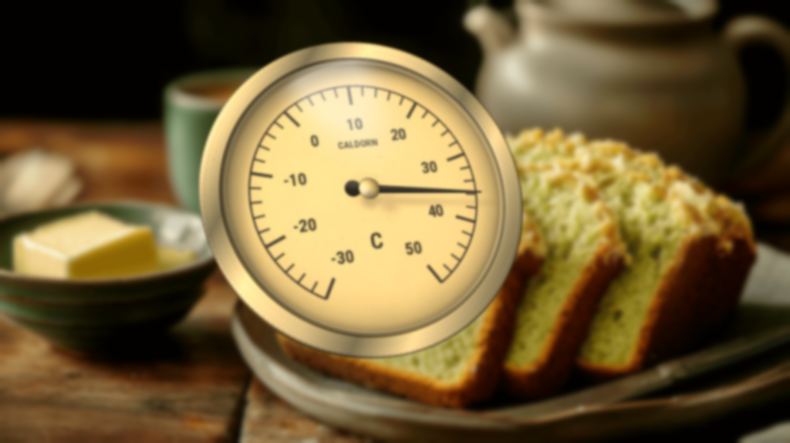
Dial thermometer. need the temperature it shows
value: 36 °C
